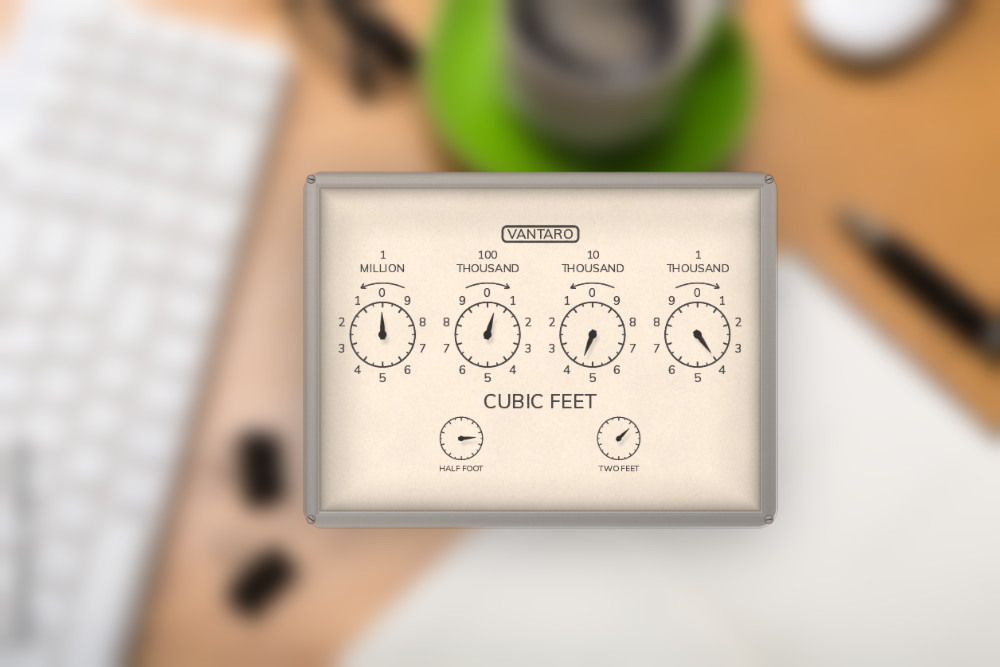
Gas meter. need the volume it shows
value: 4400 ft³
